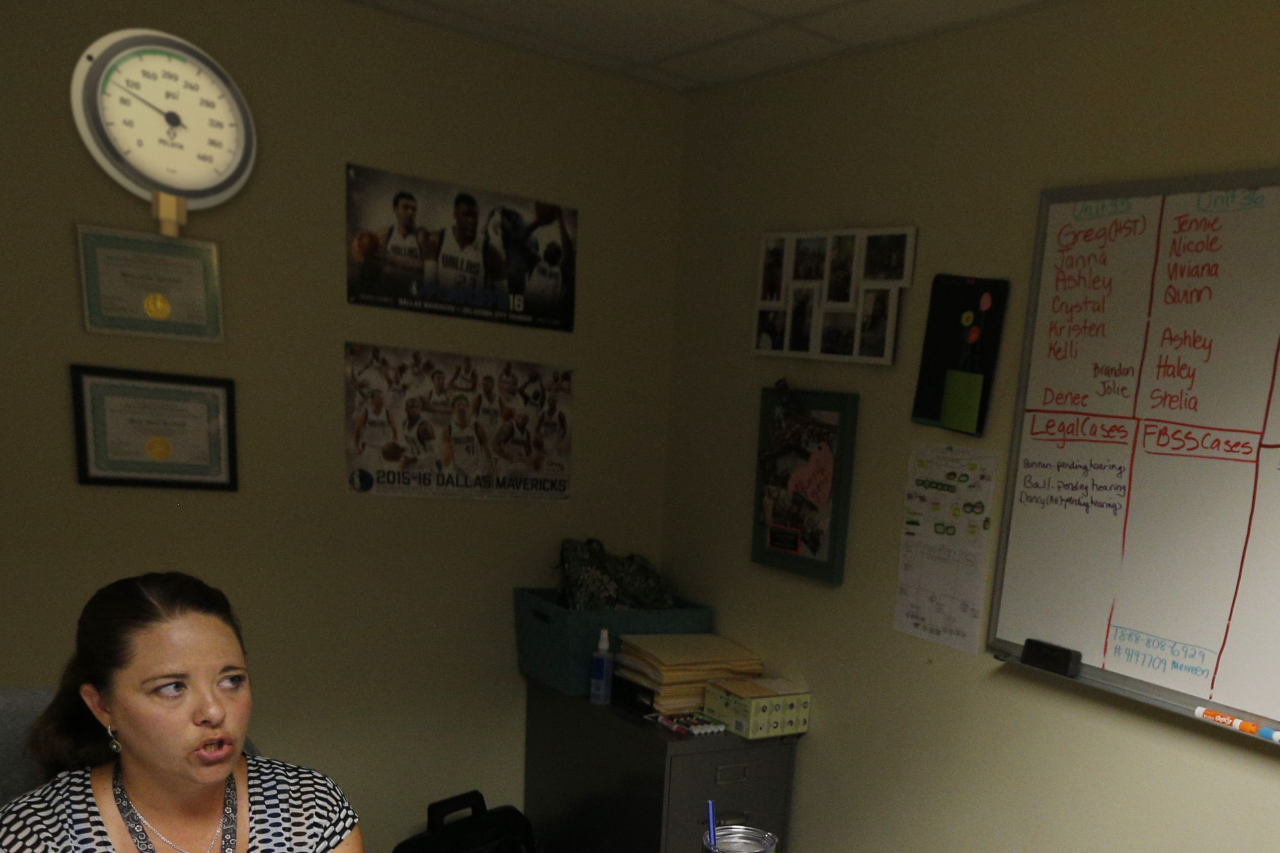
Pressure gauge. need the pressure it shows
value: 100 psi
